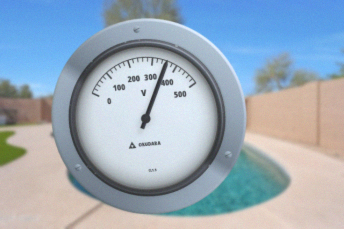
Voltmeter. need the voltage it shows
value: 360 V
